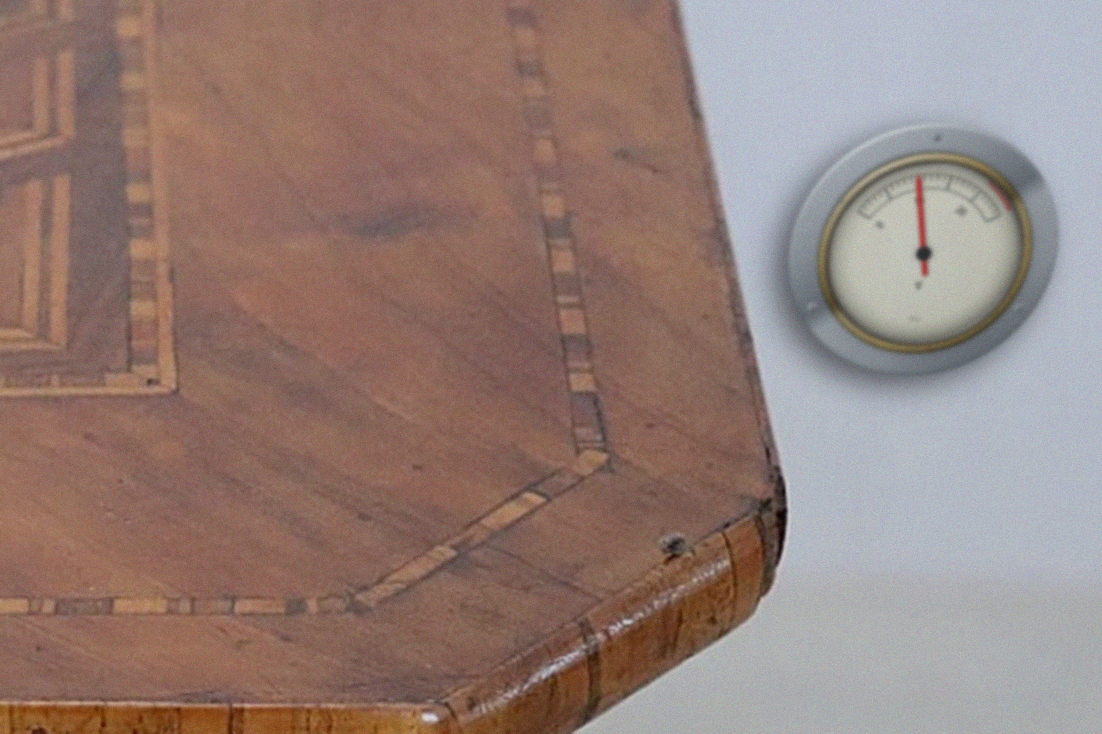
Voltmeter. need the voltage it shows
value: 10 V
